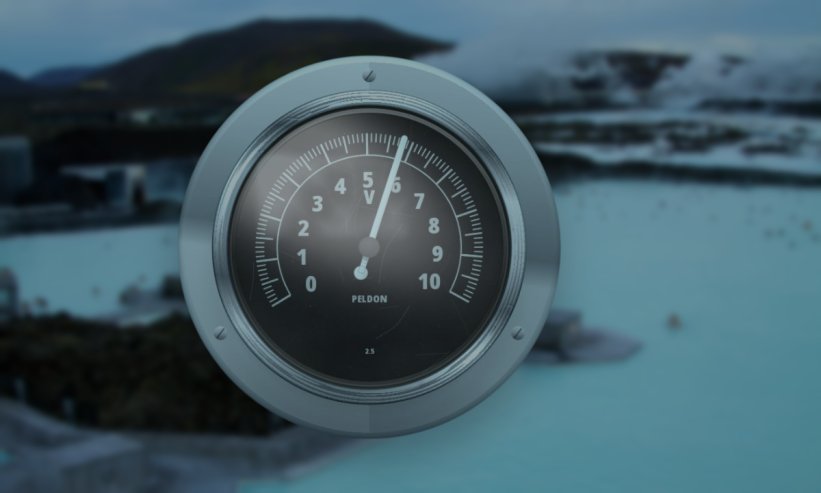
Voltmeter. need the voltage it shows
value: 5.8 V
